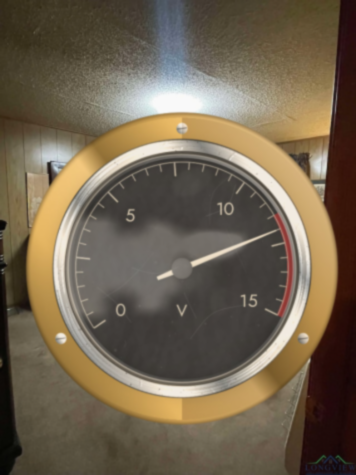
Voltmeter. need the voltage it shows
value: 12 V
